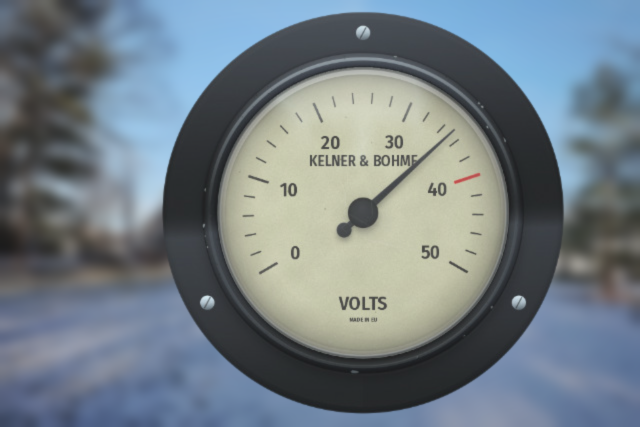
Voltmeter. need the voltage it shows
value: 35 V
